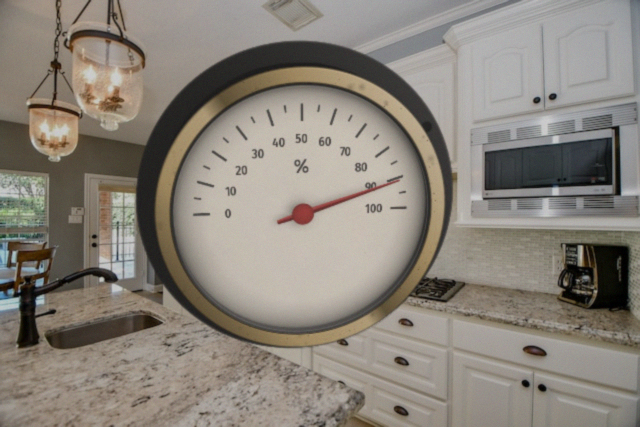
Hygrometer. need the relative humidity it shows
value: 90 %
